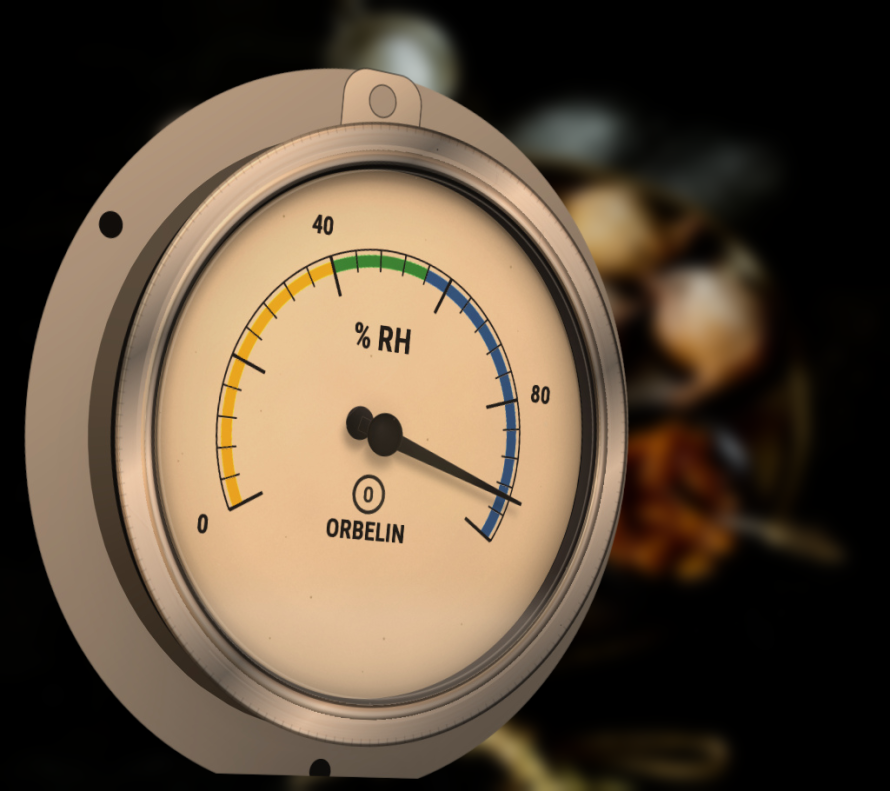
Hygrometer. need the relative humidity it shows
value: 94 %
